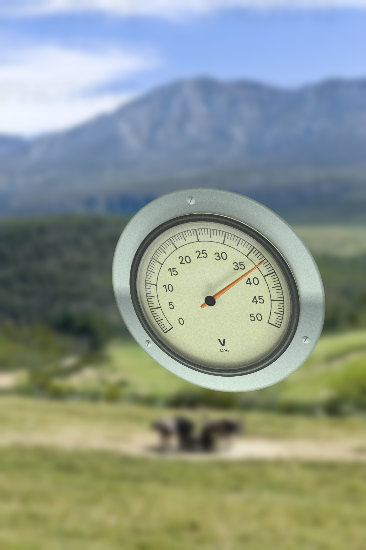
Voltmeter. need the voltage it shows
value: 37.5 V
